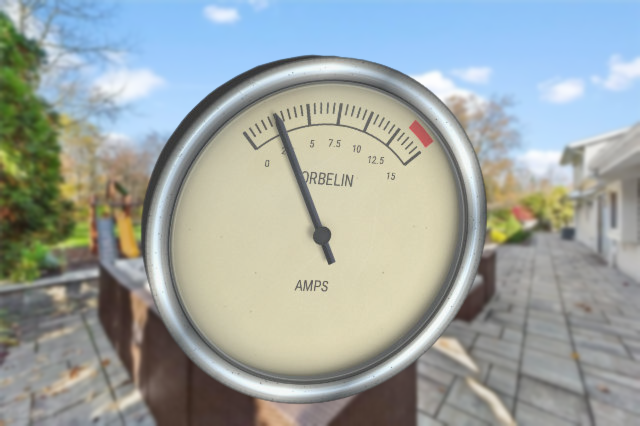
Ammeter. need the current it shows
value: 2.5 A
